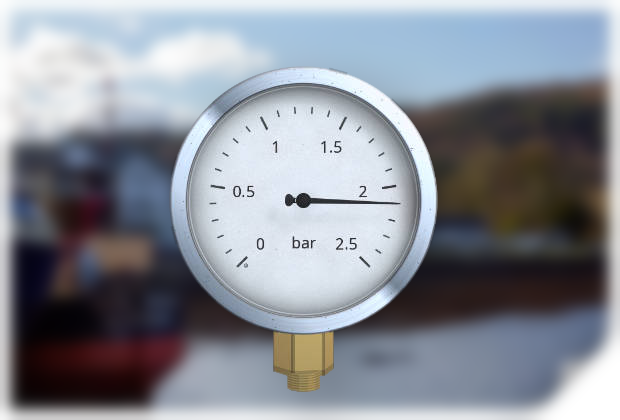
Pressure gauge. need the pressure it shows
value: 2.1 bar
